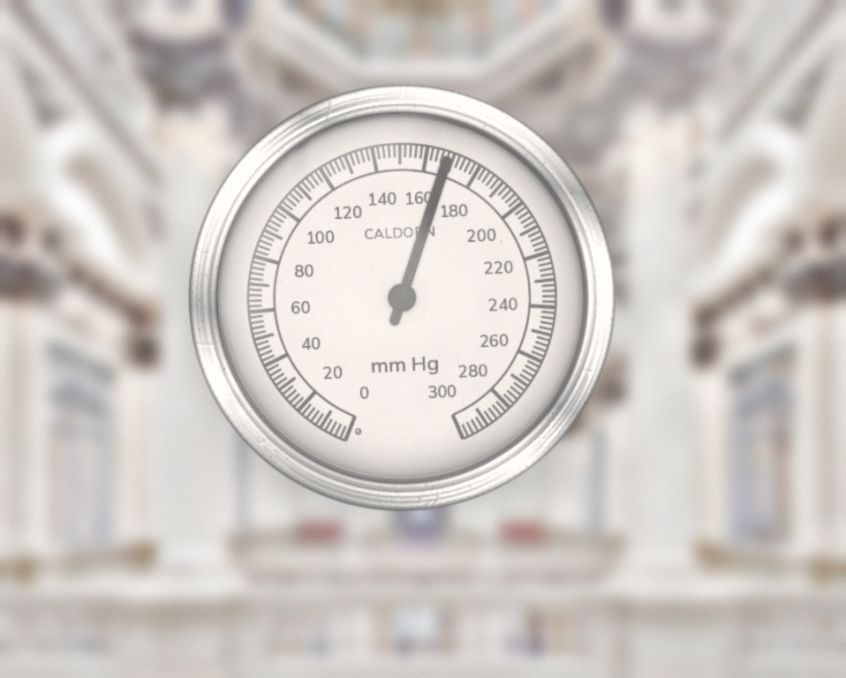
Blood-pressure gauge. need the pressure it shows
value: 168 mmHg
